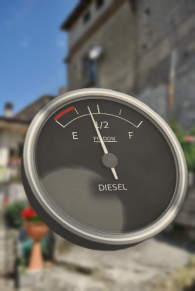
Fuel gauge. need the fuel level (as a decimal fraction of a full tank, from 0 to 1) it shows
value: 0.375
